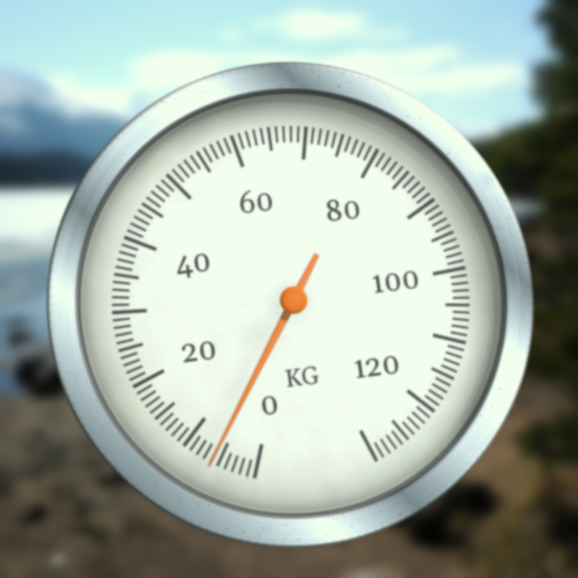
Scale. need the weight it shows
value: 6 kg
